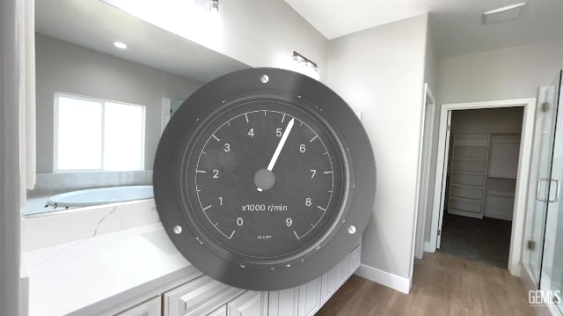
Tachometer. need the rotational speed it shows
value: 5250 rpm
